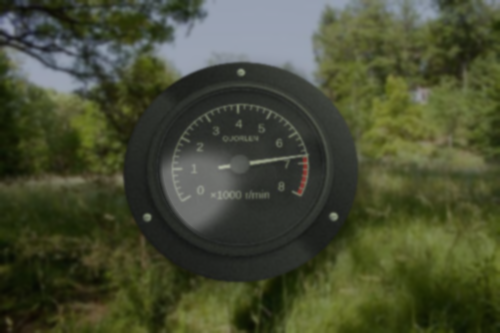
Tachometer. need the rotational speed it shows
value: 6800 rpm
